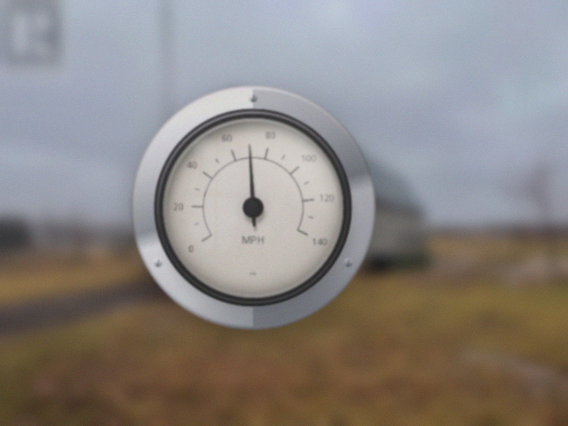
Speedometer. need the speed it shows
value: 70 mph
